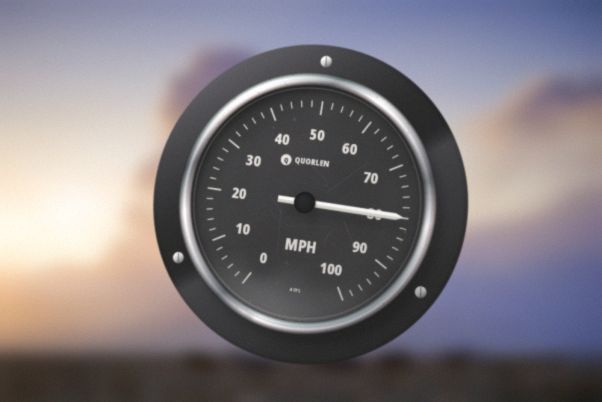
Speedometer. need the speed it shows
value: 80 mph
